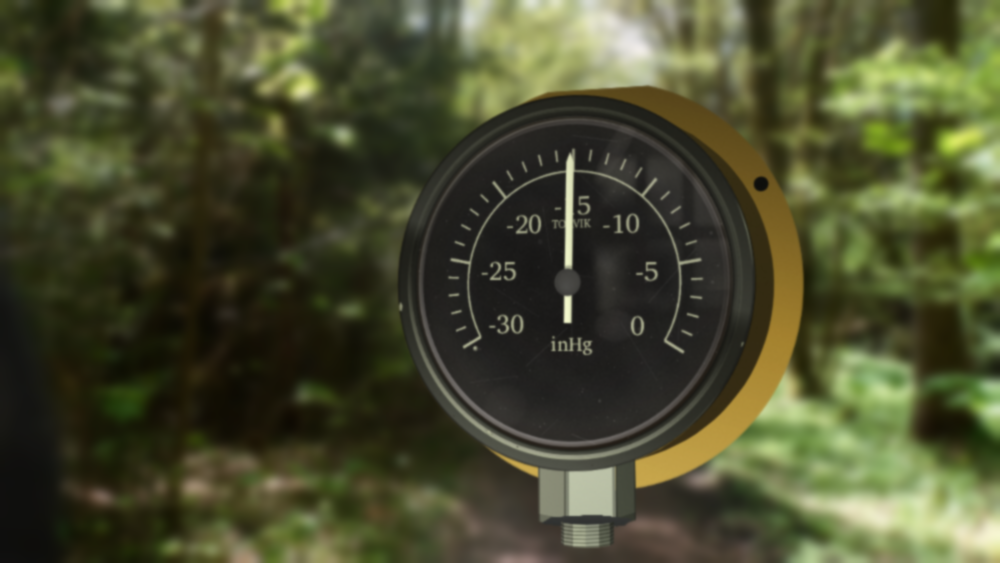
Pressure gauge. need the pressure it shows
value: -15 inHg
